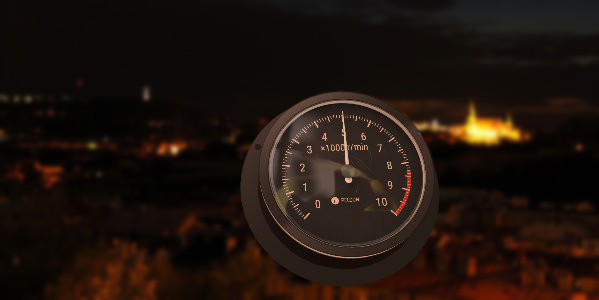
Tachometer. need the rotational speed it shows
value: 5000 rpm
